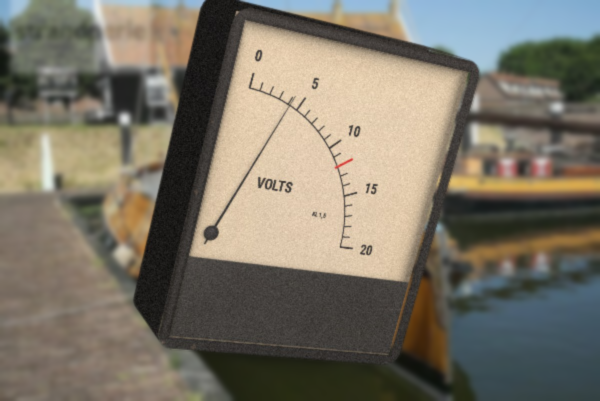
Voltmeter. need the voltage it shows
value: 4 V
